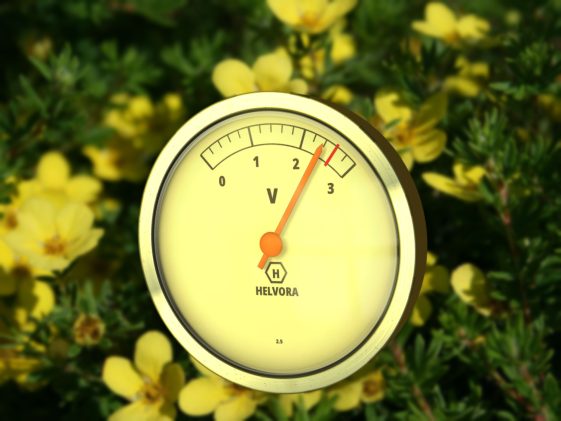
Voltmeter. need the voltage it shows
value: 2.4 V
